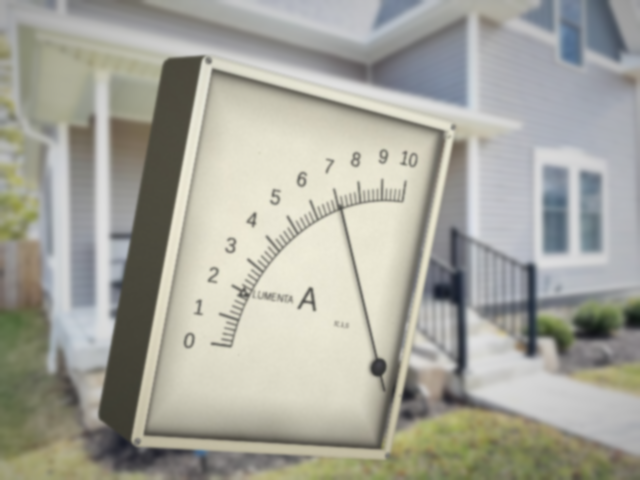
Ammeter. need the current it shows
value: 7 A
